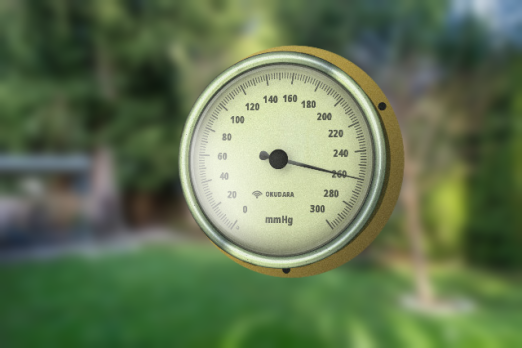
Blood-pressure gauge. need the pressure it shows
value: 260 mmHg
